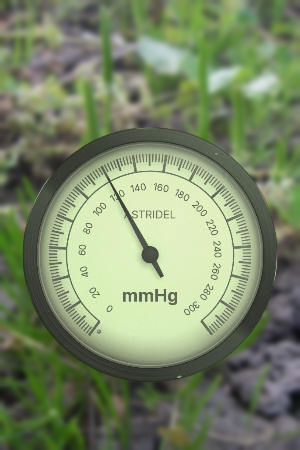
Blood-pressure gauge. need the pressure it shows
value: 120 mmHg
